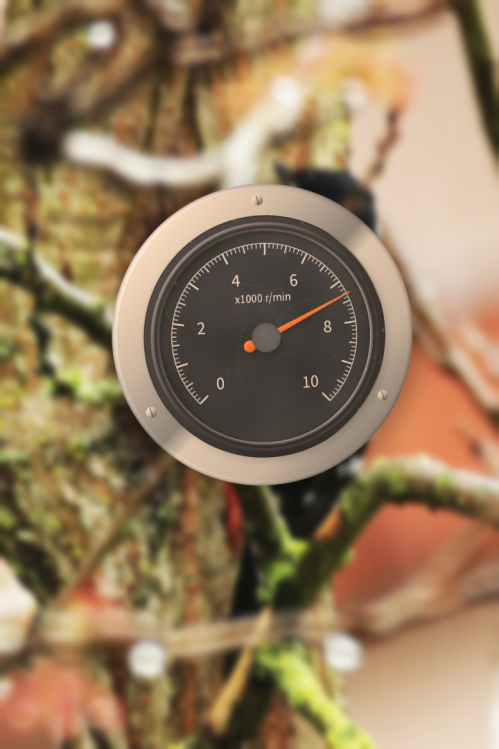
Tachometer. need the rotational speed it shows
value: 7300 rpm
